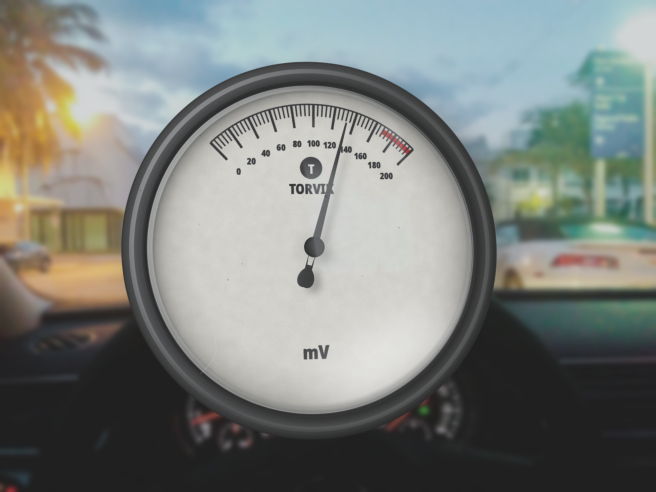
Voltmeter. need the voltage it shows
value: 132 mV
